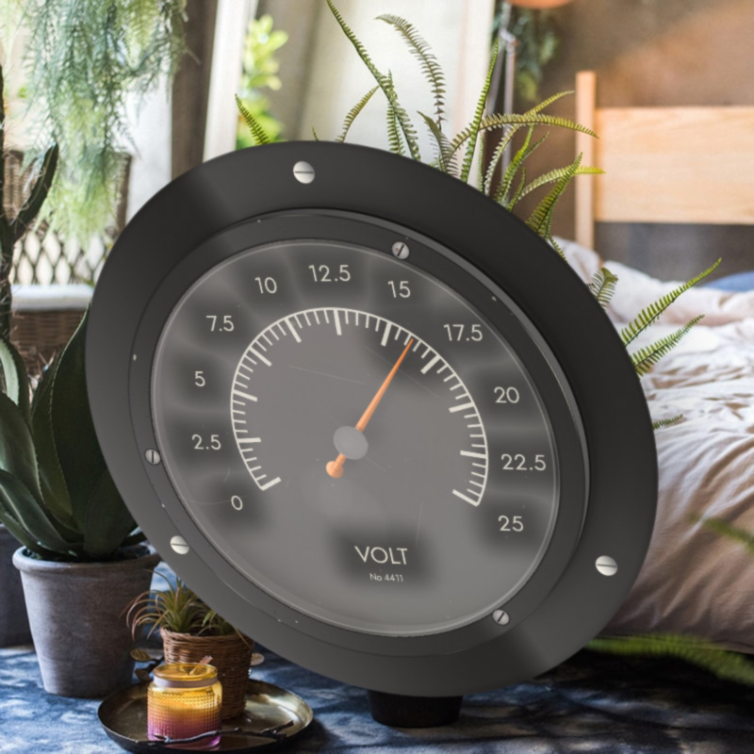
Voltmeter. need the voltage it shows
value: 16.25 V
